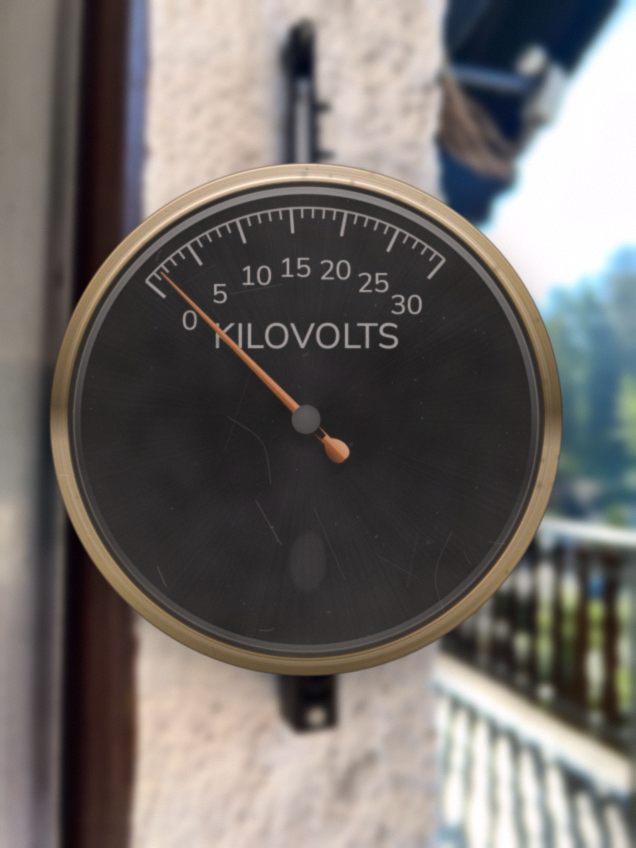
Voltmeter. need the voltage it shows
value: 1.5 kV
